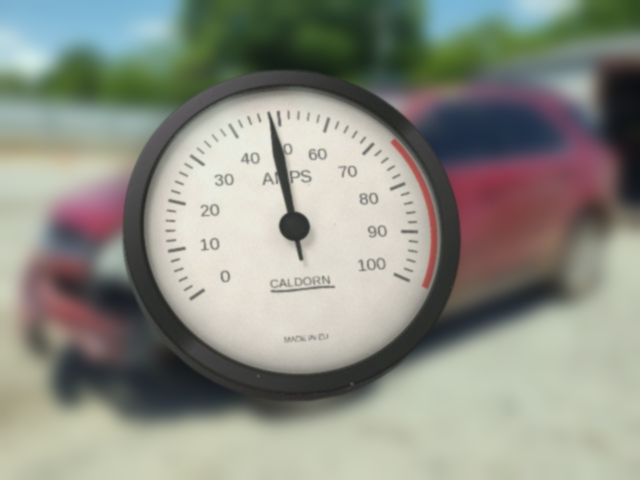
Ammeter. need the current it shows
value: 48 A
